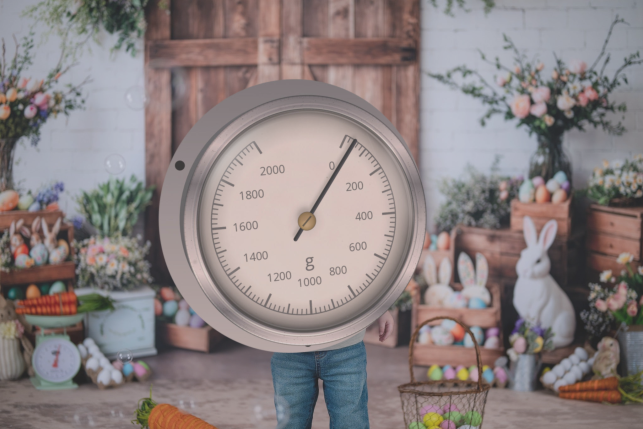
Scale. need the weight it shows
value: 40 g
